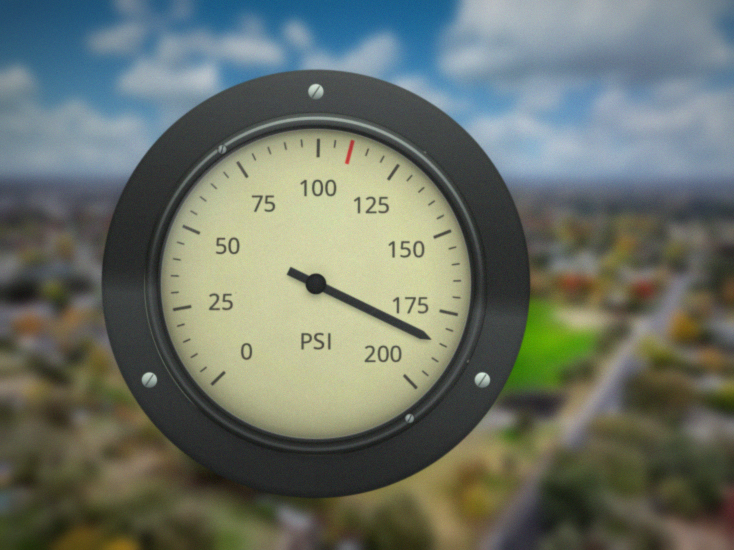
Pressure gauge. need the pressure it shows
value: 185 psi
